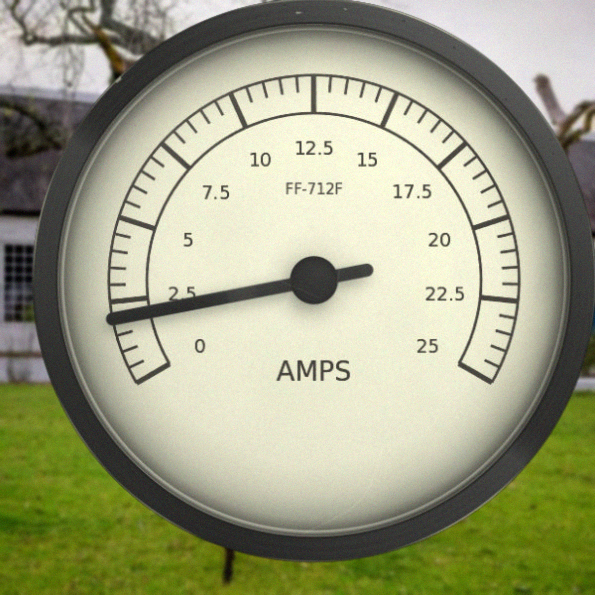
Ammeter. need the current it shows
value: 2 A
